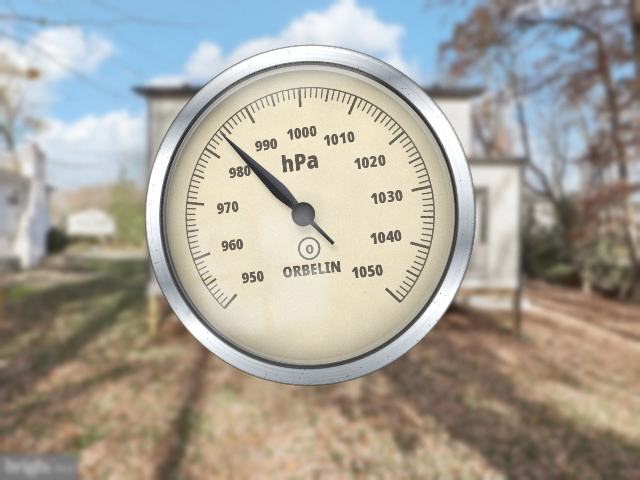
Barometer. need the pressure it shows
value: 984 hPa
